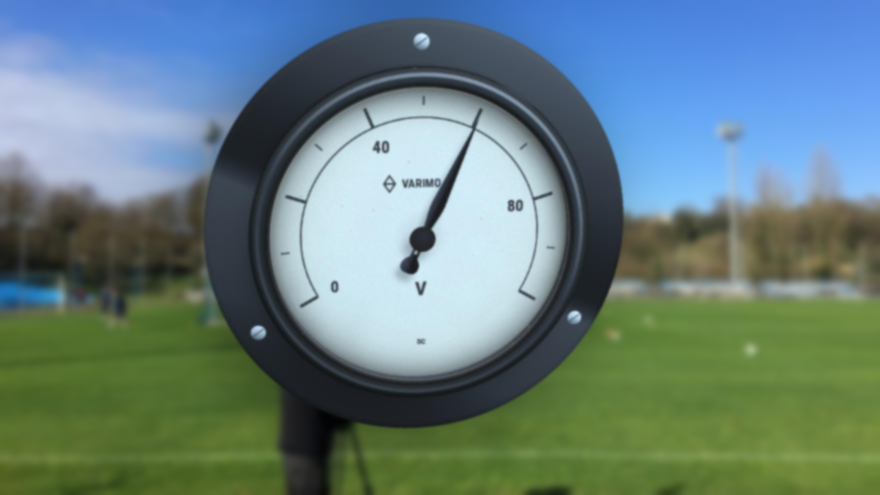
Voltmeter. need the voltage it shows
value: 60 V
